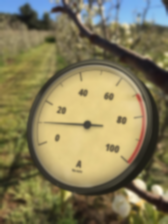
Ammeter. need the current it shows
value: 10 A
